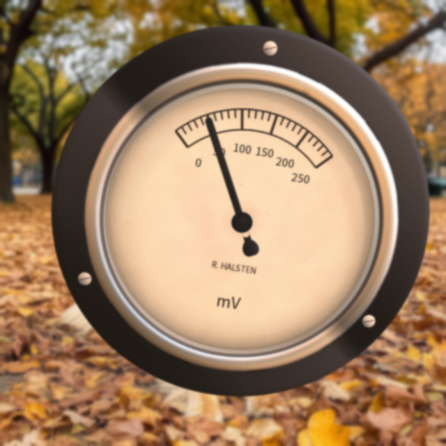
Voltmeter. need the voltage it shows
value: 50 mV
